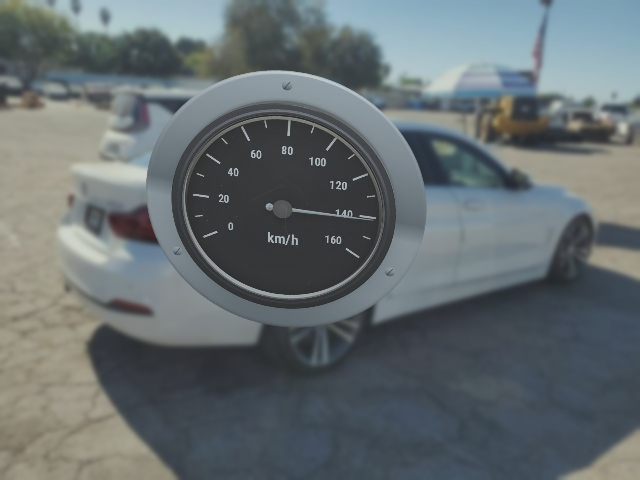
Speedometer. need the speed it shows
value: 140 km/h
